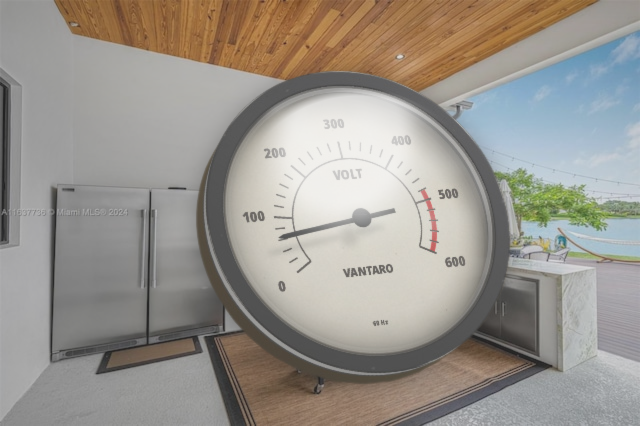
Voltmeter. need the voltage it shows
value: 60 V
